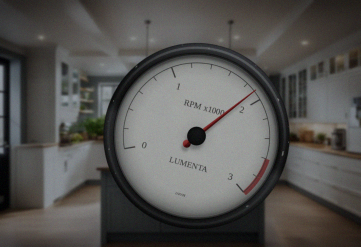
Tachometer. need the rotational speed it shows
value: 1900 rpm
